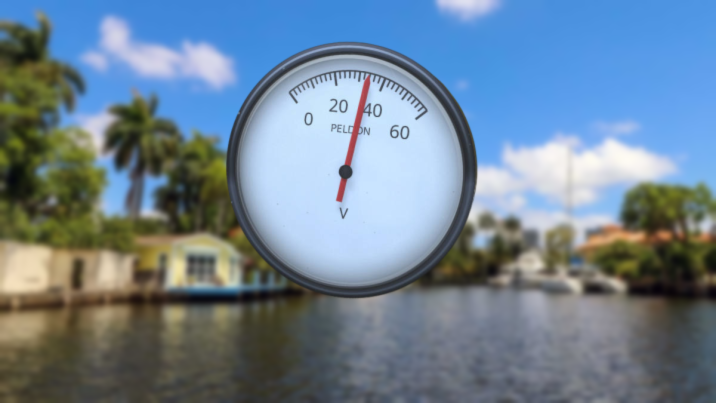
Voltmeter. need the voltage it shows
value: 34 V
